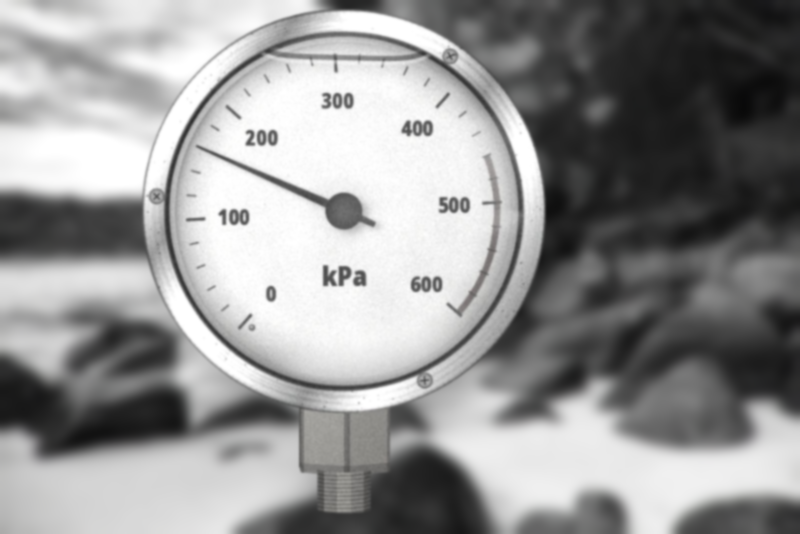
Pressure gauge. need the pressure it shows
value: 160 kPa
